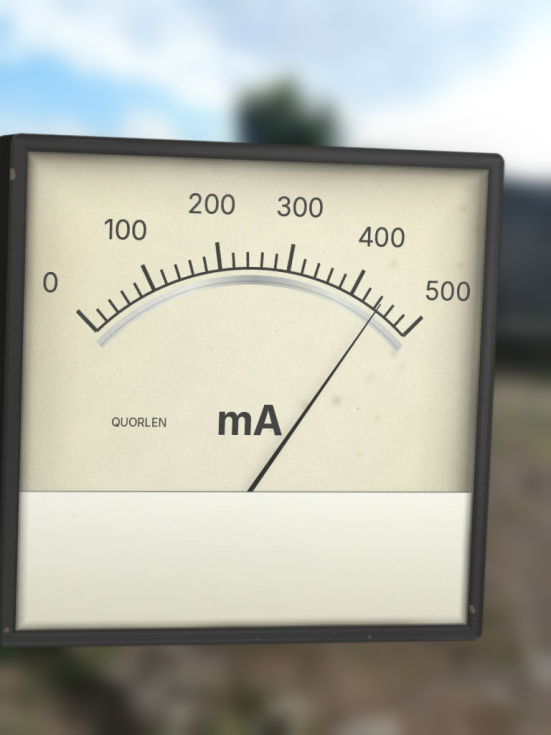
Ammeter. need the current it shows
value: 440 mA
